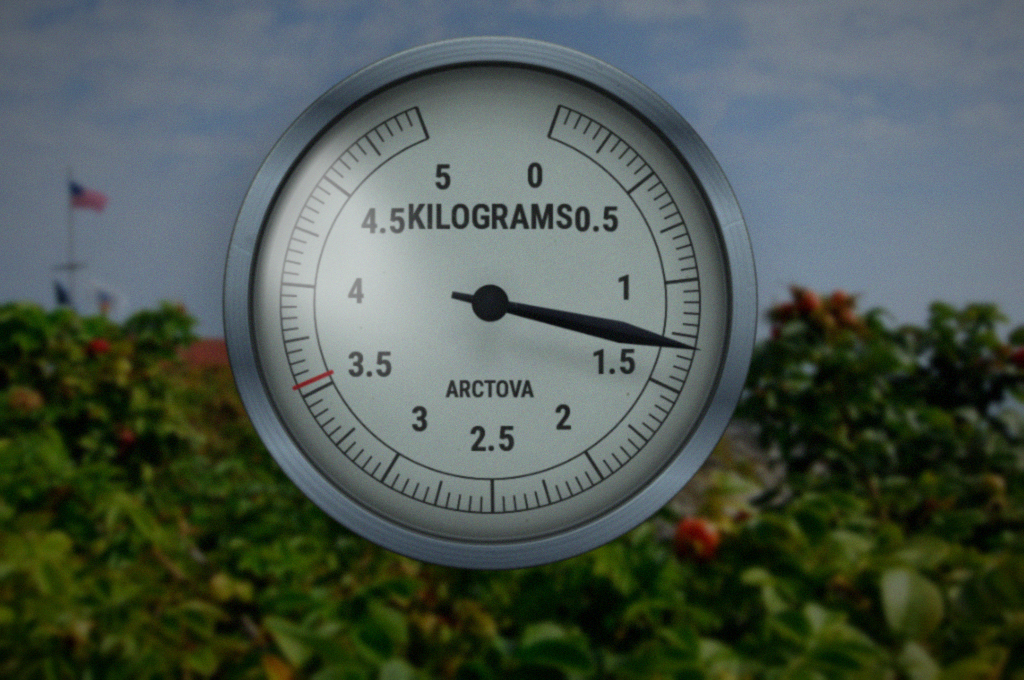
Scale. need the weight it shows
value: 1.3 kg
